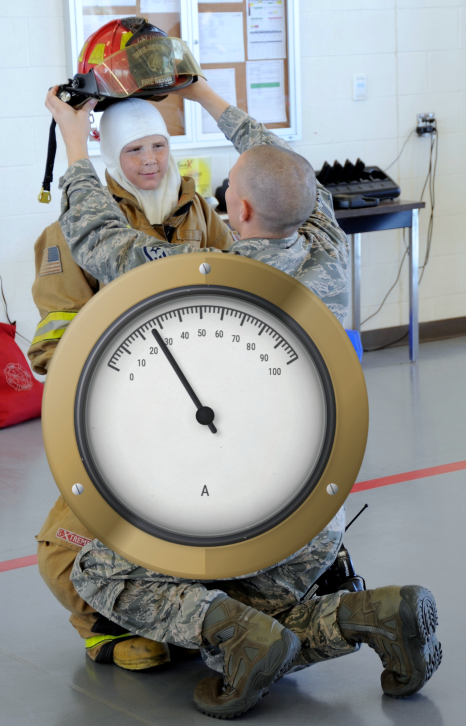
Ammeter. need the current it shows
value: 26 A
